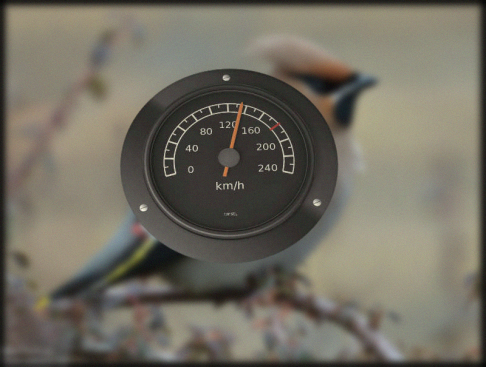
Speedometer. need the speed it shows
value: 135 km/h
